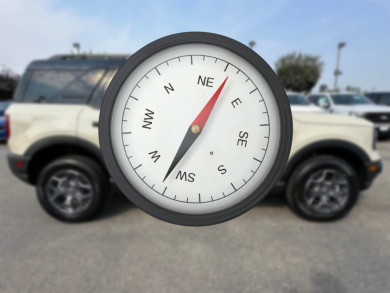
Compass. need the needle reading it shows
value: 65 °
